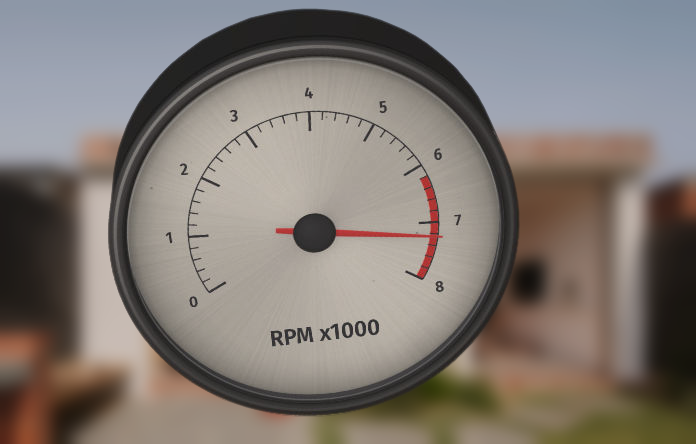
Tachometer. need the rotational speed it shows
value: 7200 rpm
